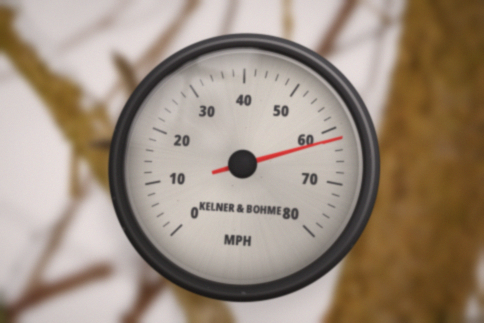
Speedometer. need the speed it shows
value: 62 mph
